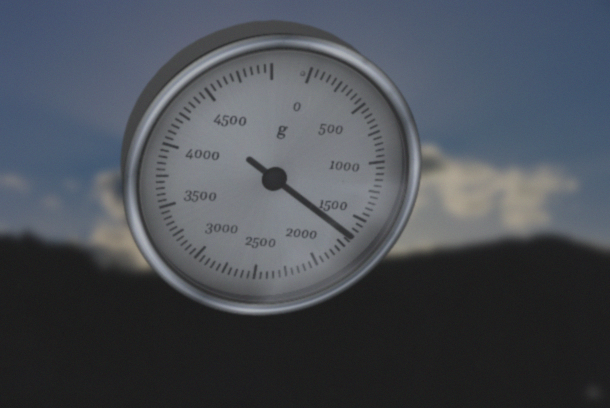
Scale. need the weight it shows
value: 1650 g
